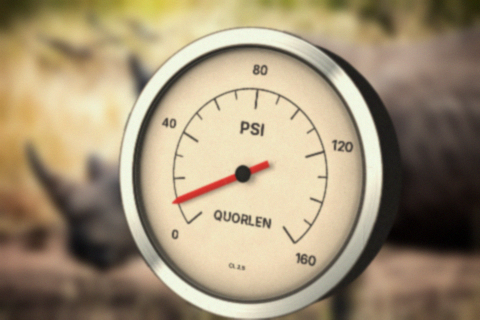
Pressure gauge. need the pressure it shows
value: 10 psi
